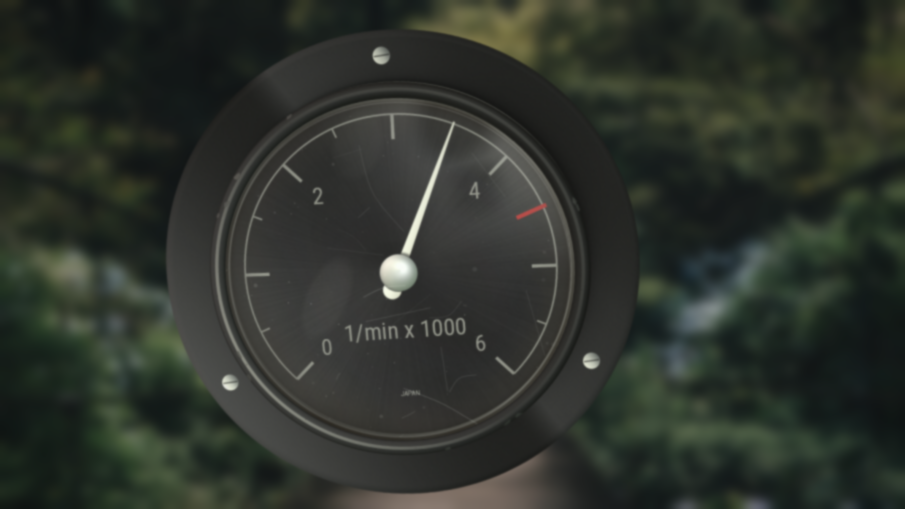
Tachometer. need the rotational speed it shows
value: 3500 rpm
